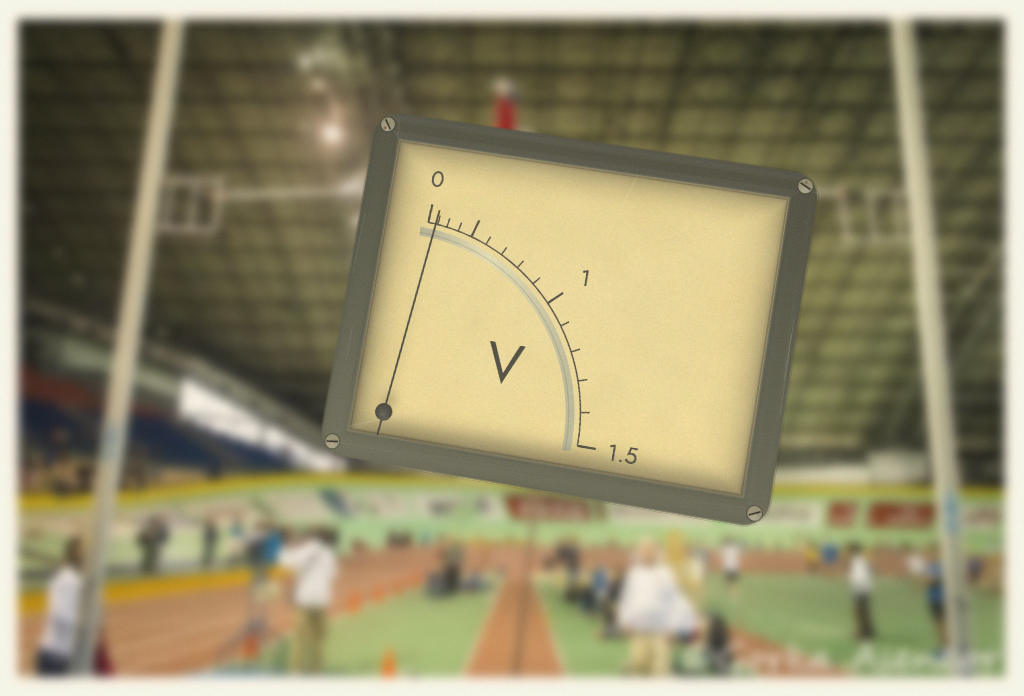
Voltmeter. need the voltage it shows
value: 0.2 V
